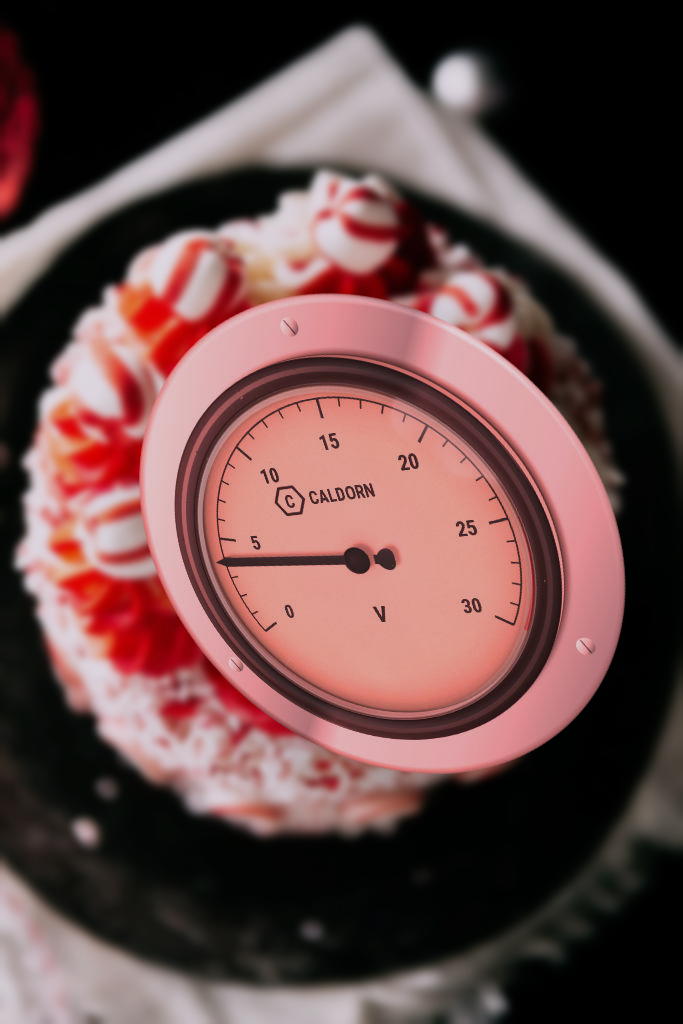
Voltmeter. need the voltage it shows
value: 4 V
